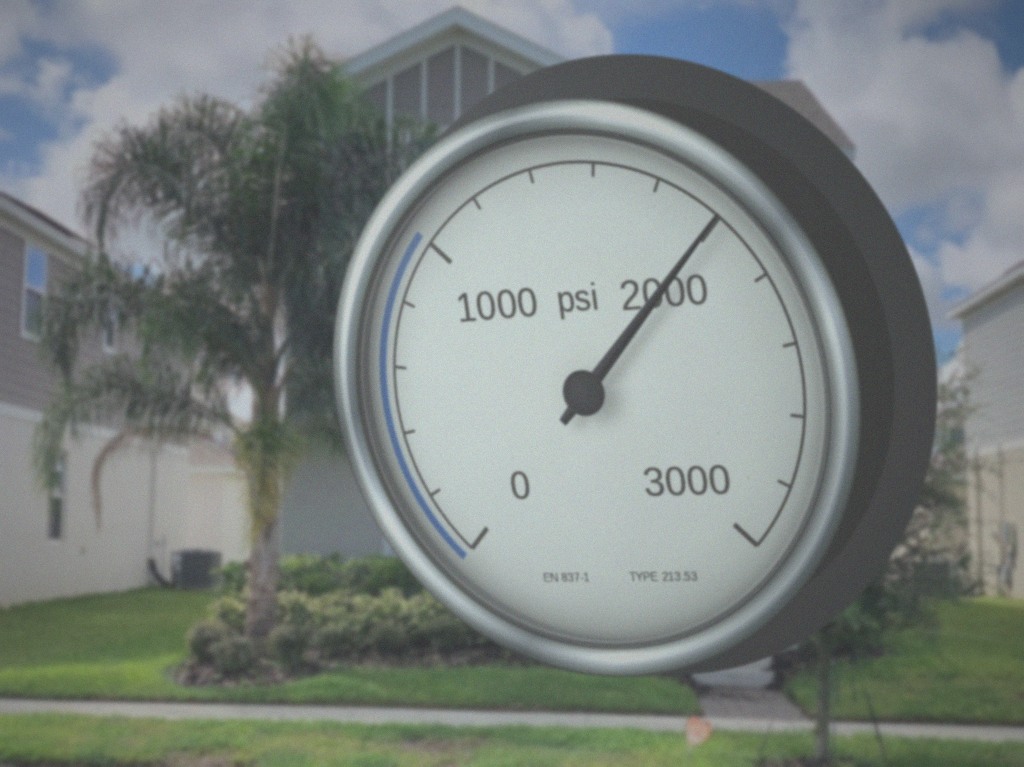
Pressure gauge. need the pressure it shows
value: 2000 psi
